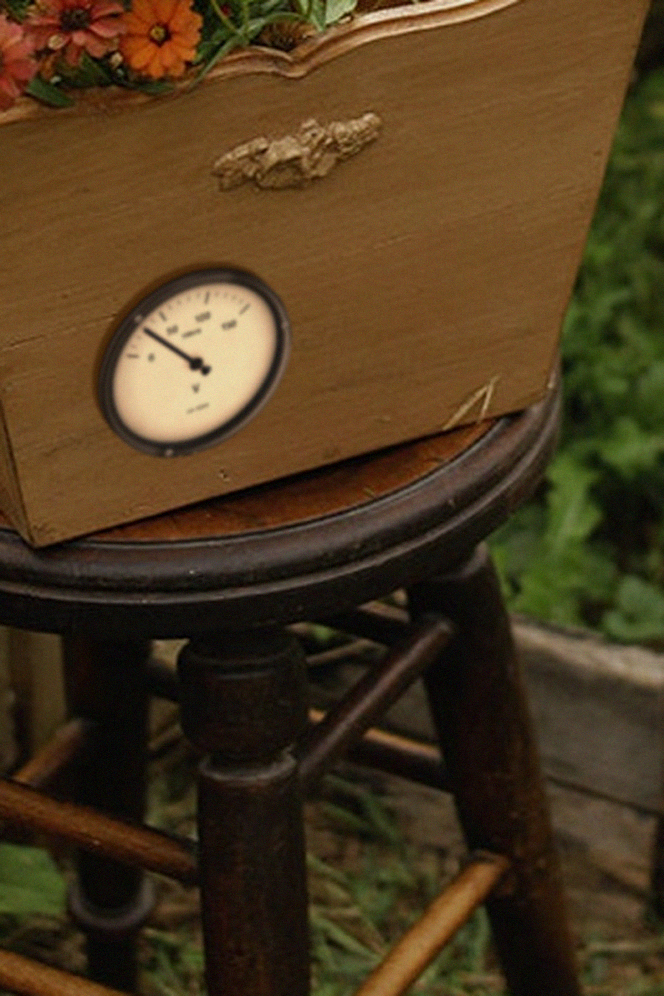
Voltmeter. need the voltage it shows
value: 30 V
